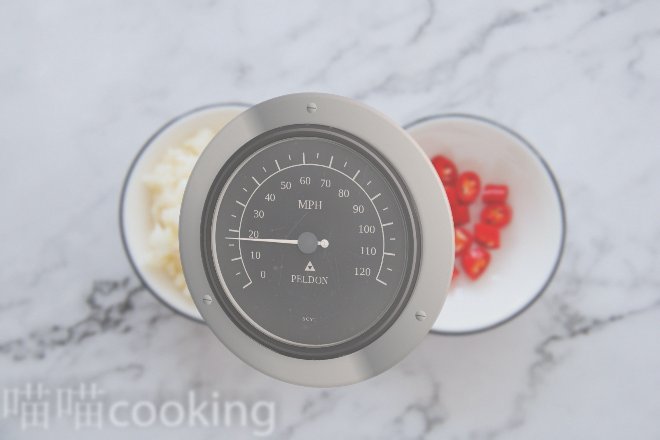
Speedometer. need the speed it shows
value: 17.5 mph
